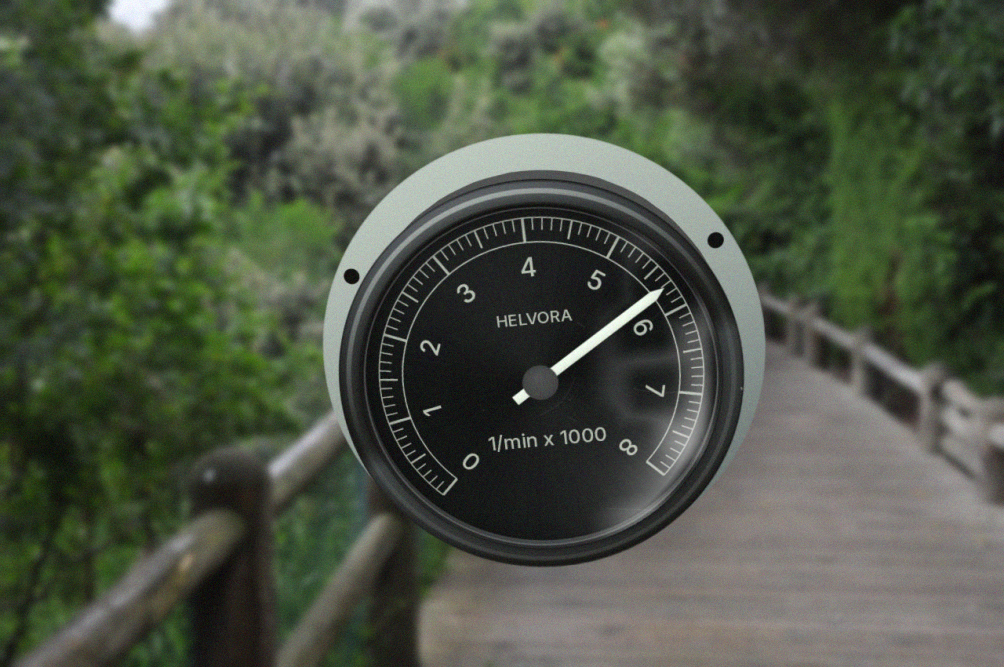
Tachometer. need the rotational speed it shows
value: 5700 rpm
